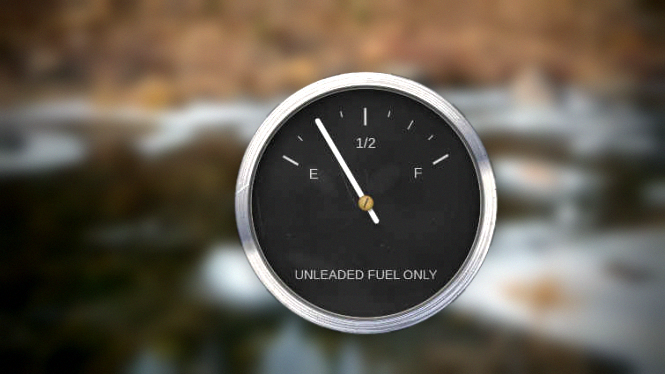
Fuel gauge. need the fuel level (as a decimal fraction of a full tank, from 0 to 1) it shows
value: 0.25
